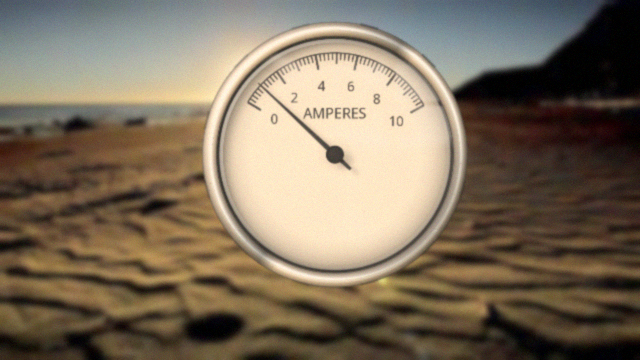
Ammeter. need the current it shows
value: 1 A
